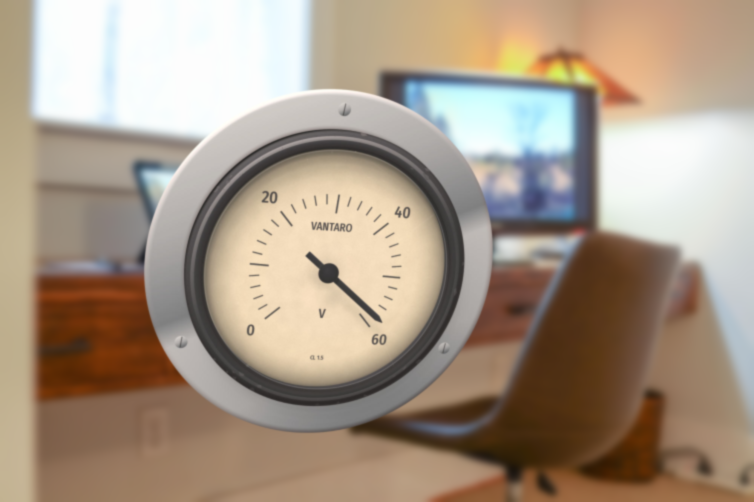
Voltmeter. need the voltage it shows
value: 58 V
